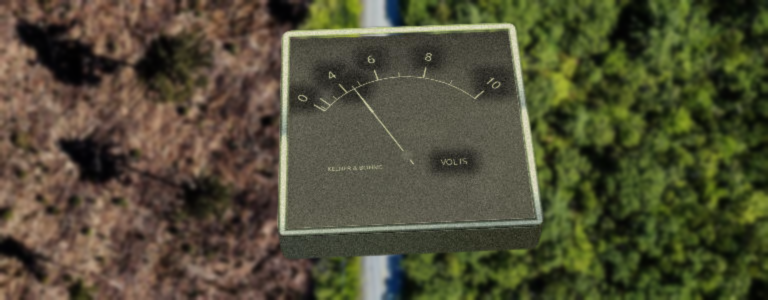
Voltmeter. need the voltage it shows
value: 4.5 V
